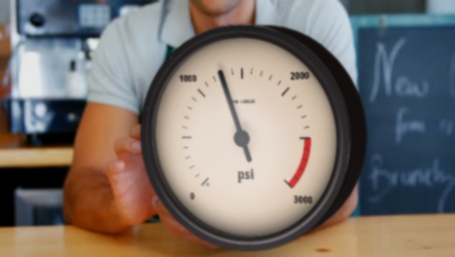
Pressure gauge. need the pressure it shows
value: 1300 psi
